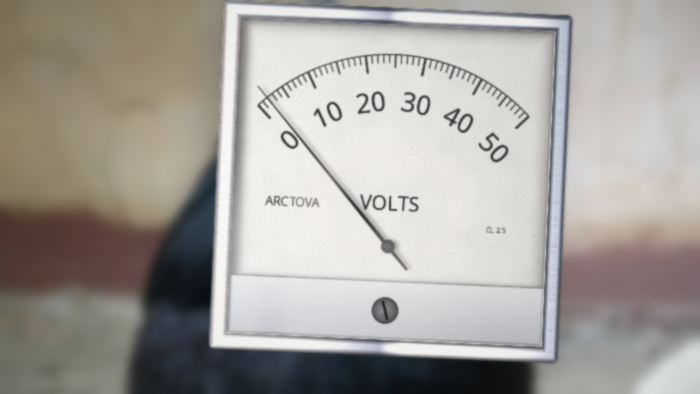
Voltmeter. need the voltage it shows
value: 2 V
